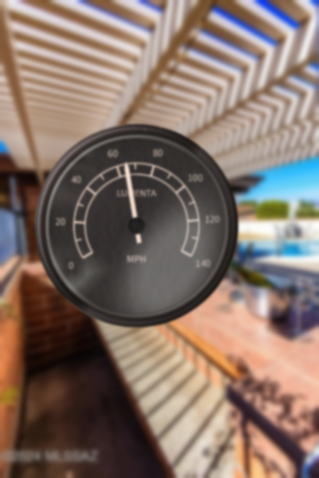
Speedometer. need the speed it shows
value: 65 mph
